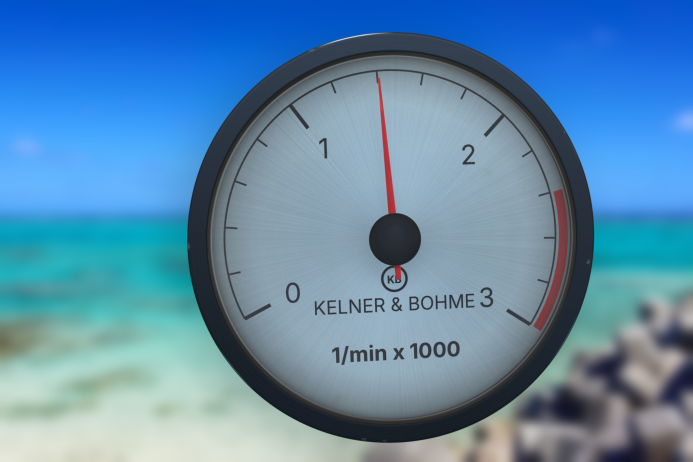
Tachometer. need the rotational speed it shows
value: 1400 rpm
